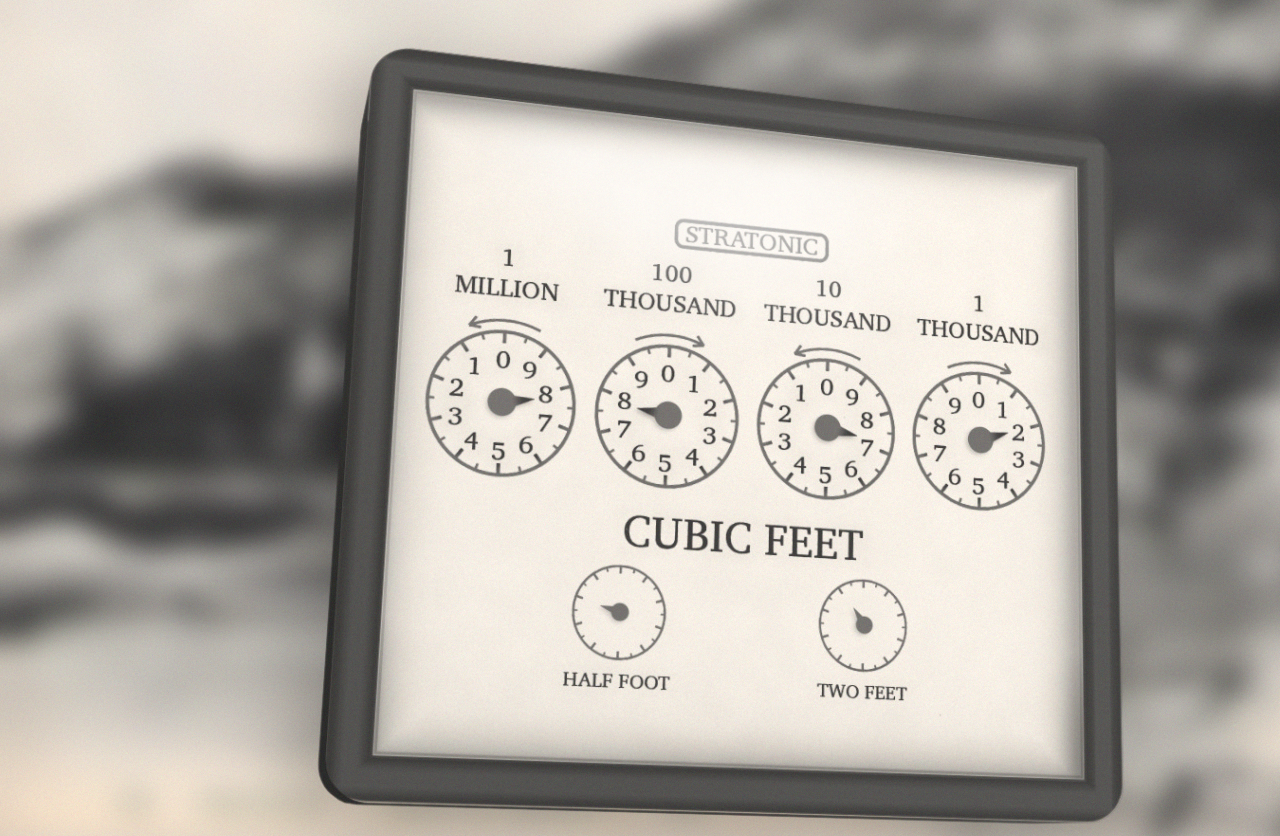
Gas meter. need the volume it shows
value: 777200 ft³
